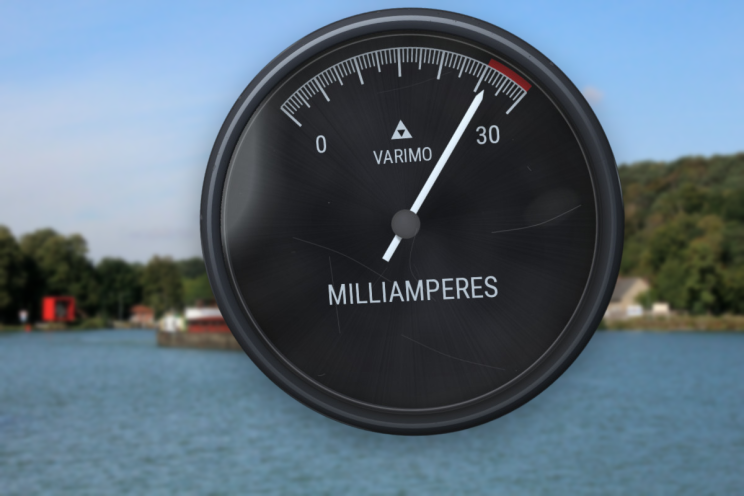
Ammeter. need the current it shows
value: 26 mA
